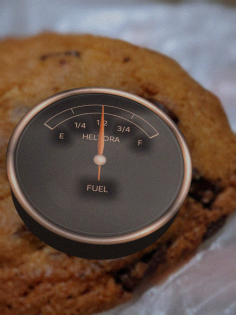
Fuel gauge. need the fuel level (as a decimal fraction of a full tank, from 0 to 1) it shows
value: 0.5
